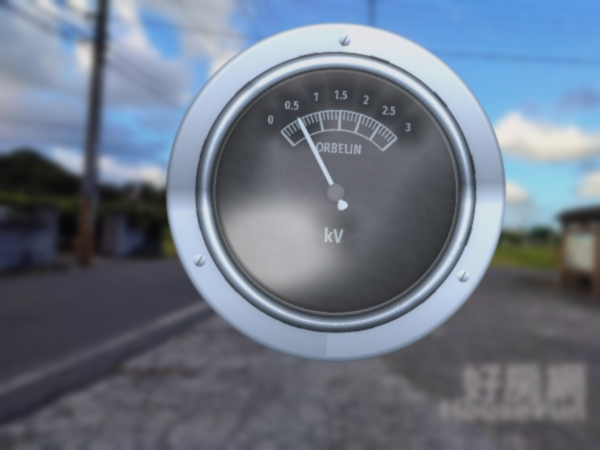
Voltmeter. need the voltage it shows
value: 0.5 kV
